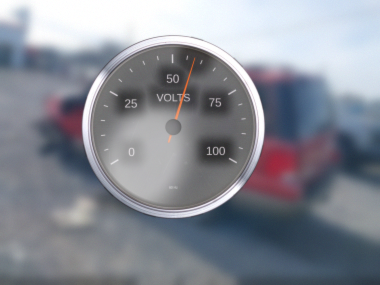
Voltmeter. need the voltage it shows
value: 57.5 V
